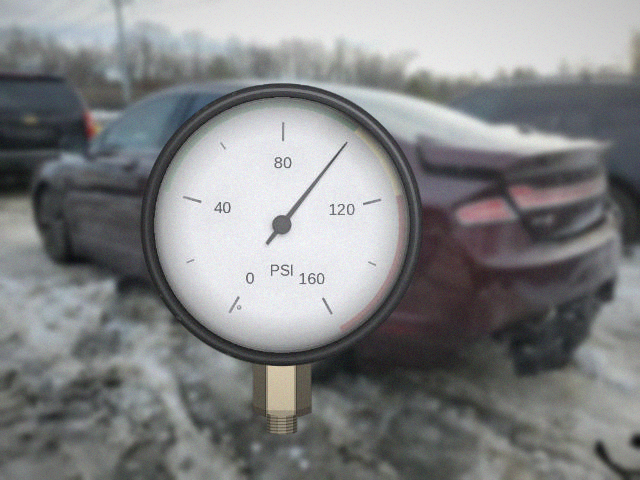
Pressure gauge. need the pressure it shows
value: 100 psi
